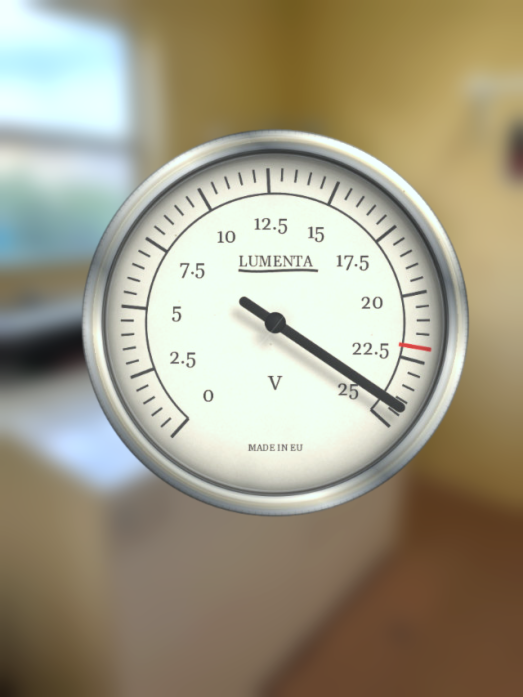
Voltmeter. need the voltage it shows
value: 24.25 V
